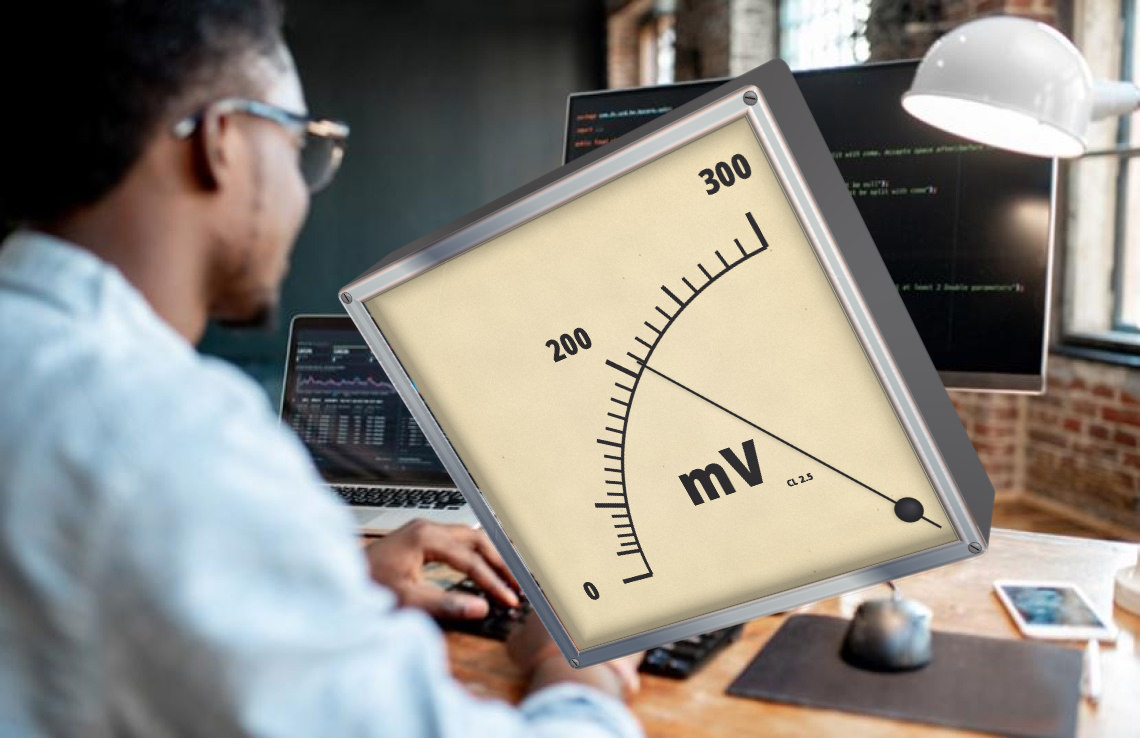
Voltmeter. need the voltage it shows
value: 210 mV
